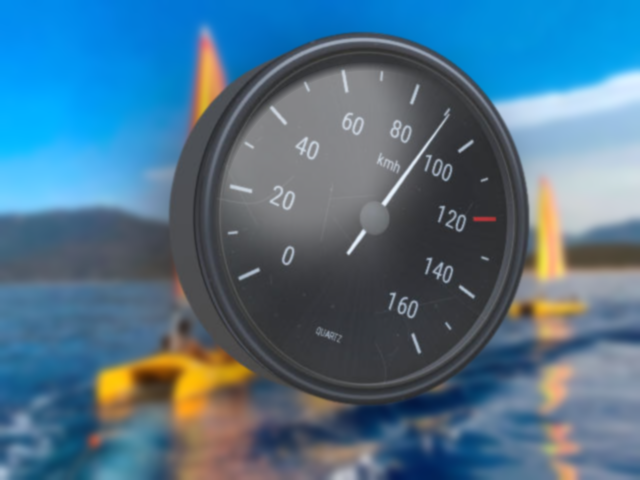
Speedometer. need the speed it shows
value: 90 km/h
